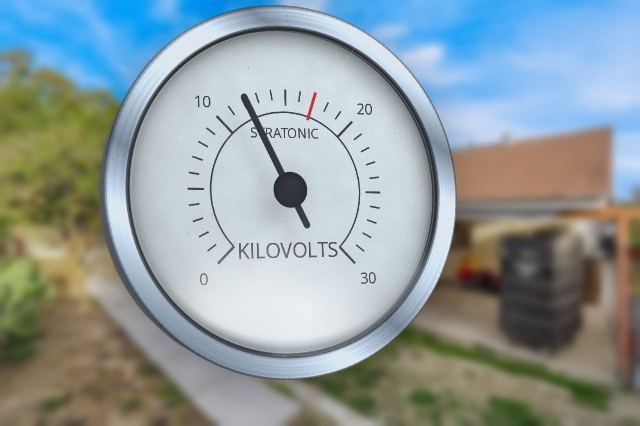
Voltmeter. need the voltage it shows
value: 12 kV
